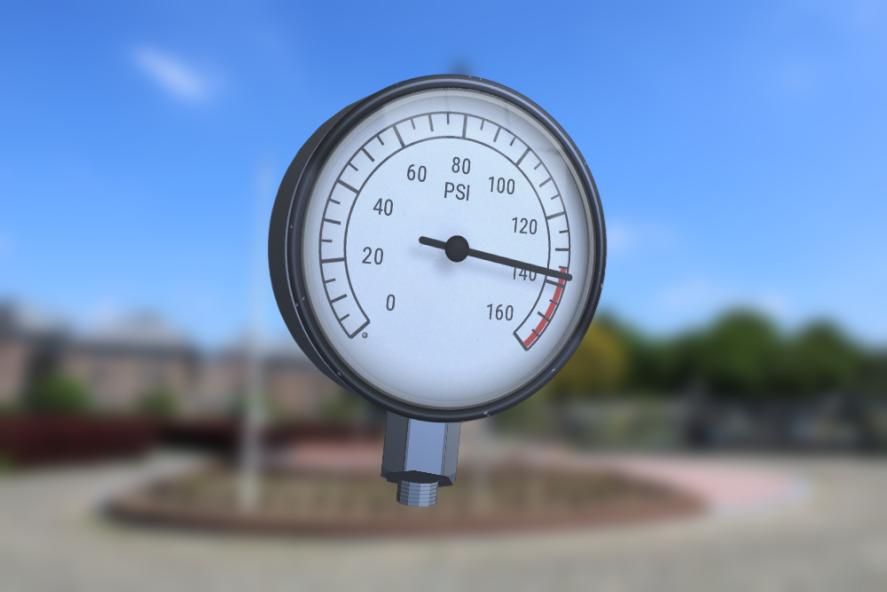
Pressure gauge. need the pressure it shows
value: 137.5 psi
